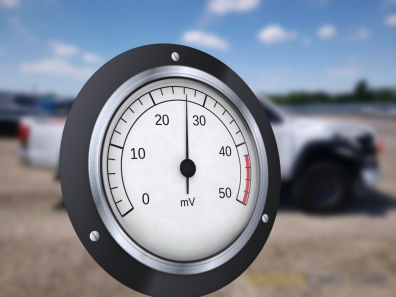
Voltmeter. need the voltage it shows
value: 26 mV
